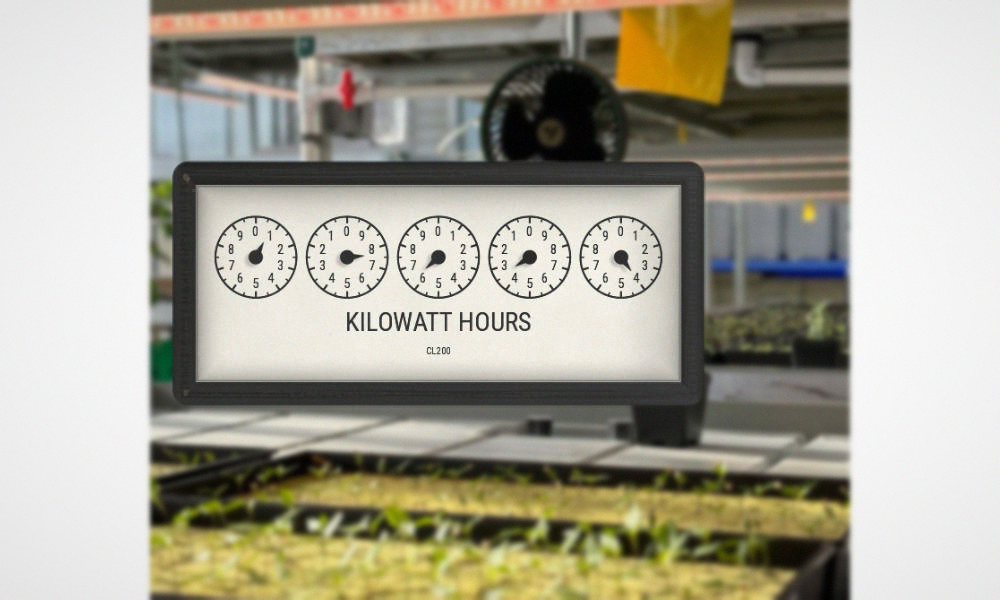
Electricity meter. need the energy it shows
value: 7634 kWh
